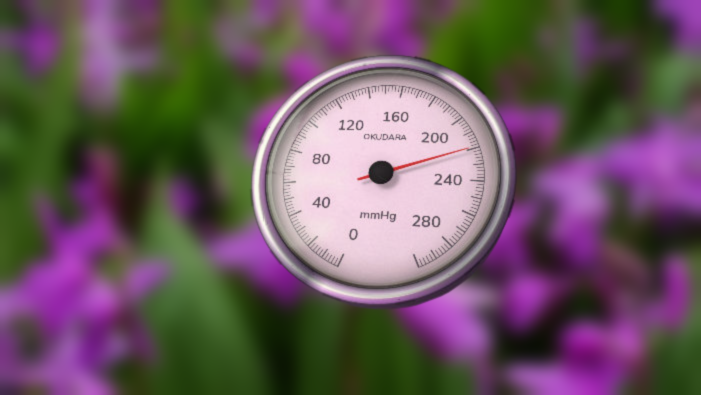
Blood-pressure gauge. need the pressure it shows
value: 220 mmHg
